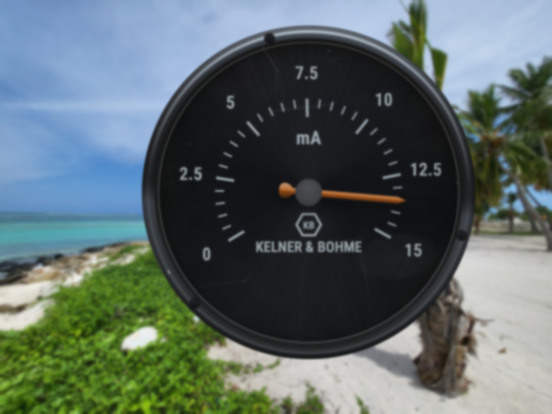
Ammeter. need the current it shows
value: 13.5 mA
